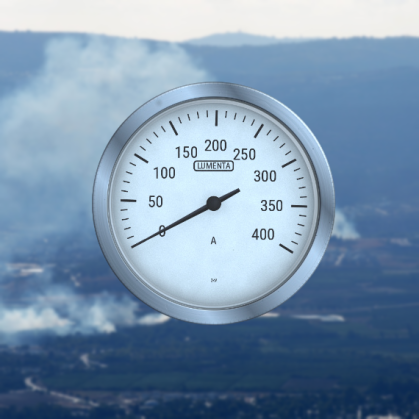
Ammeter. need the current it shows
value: 0 A
